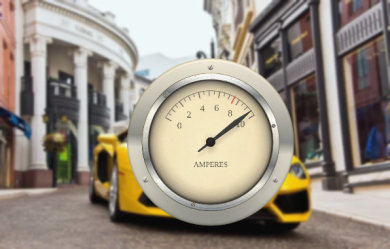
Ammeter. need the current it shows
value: 9.5 A
